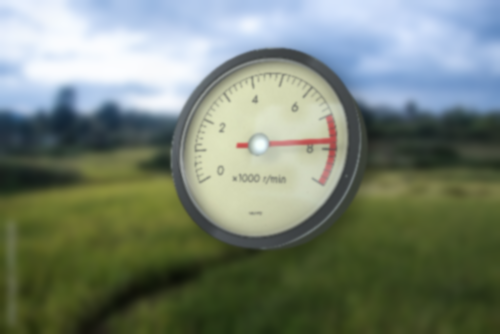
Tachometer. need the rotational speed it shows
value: 7800 rpm
